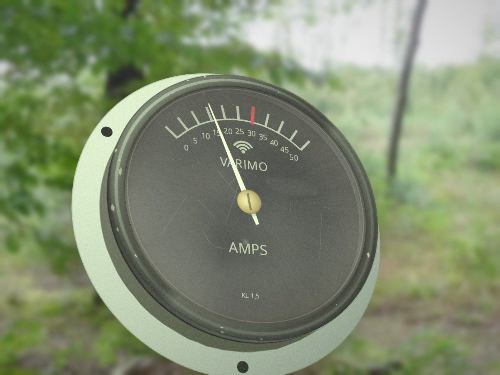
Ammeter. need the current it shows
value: 15 A
